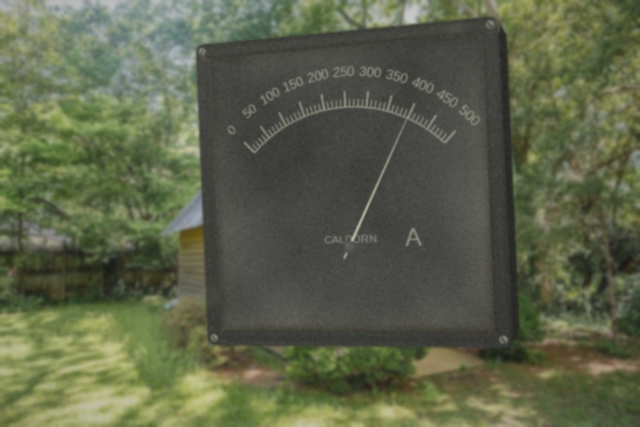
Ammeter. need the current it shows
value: 400 A
